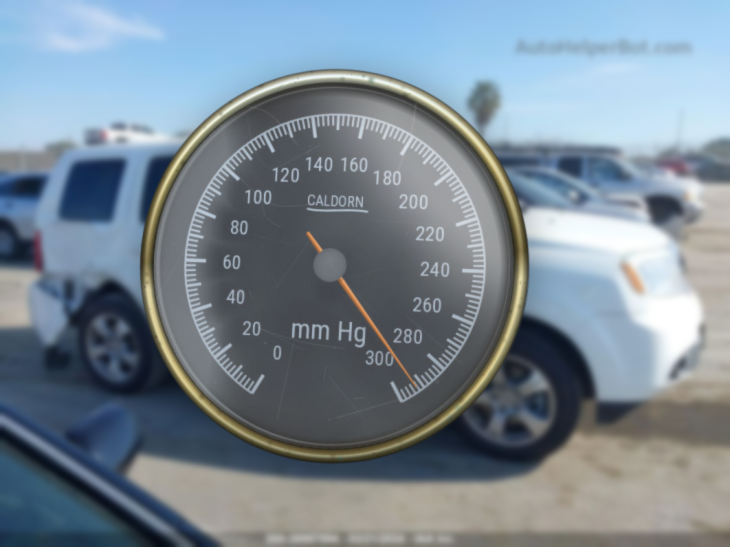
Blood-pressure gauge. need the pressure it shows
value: 292 mmHg
